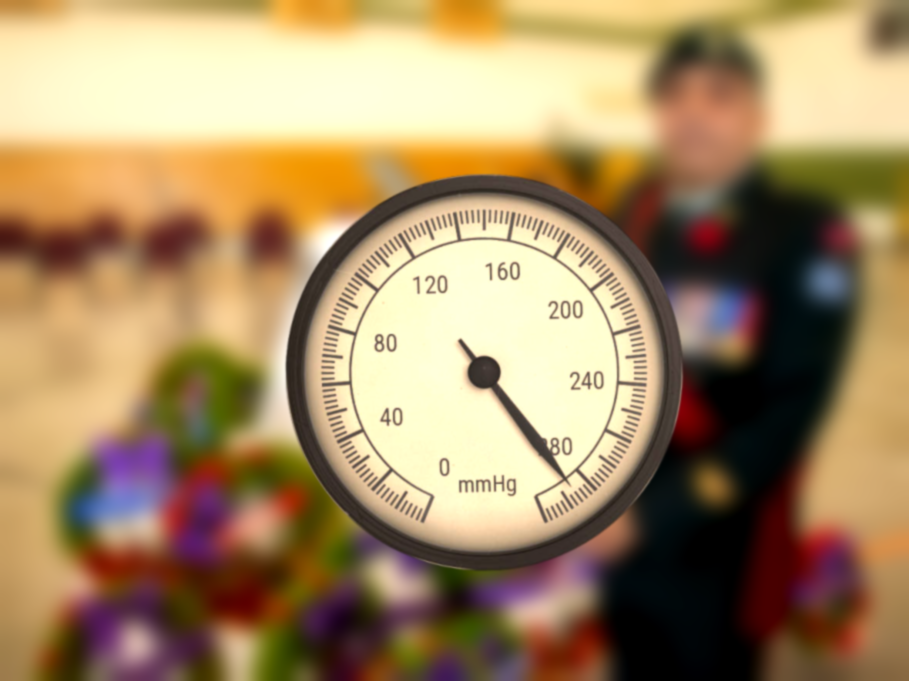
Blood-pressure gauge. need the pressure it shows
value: 286 mmHg
